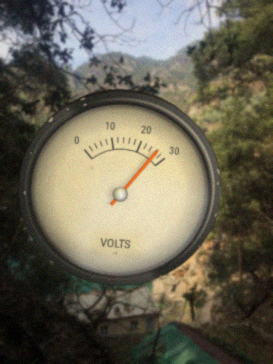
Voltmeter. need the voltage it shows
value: 26 V
